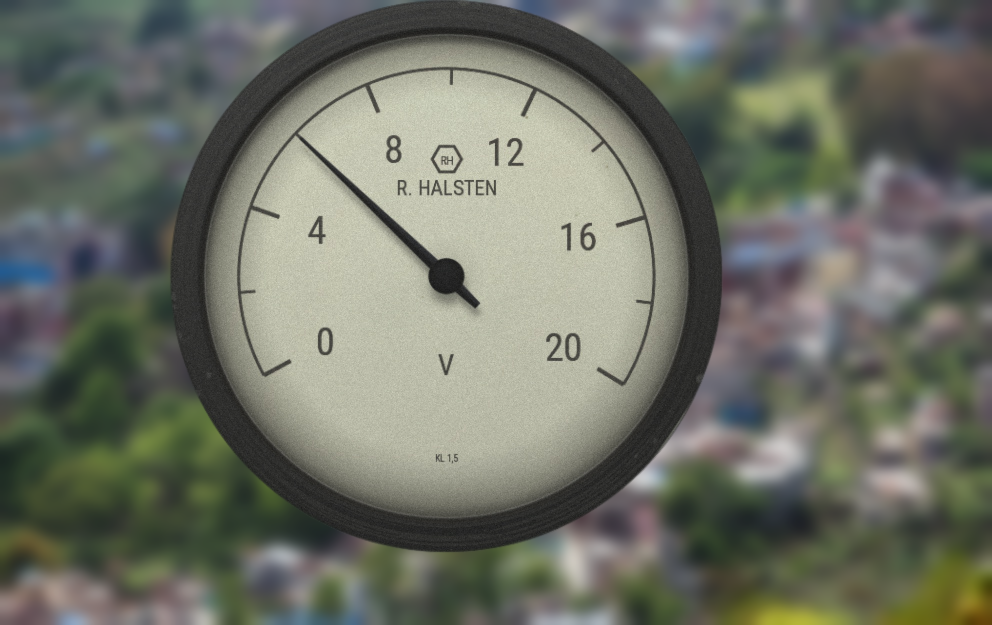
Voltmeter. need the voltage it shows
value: 6 V
